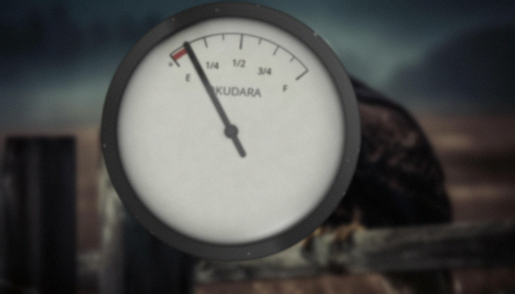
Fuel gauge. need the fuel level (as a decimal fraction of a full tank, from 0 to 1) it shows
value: 0.125
